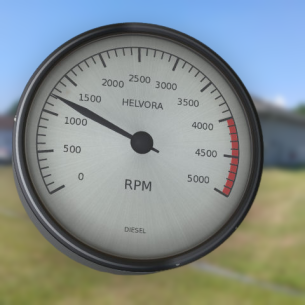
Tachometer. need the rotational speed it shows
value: 1200 rpm
